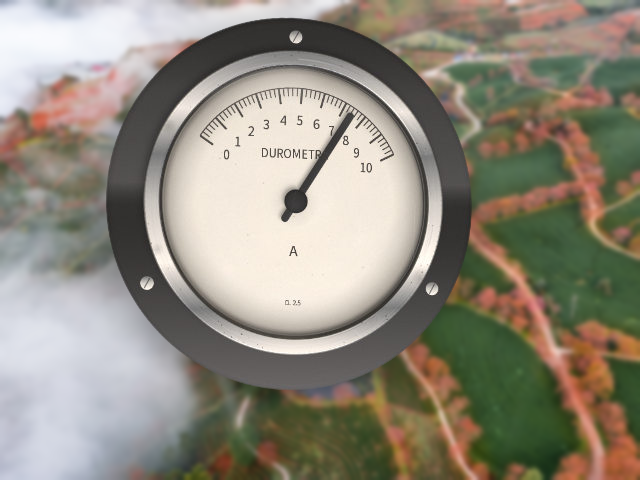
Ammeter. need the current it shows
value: 7.4 A
